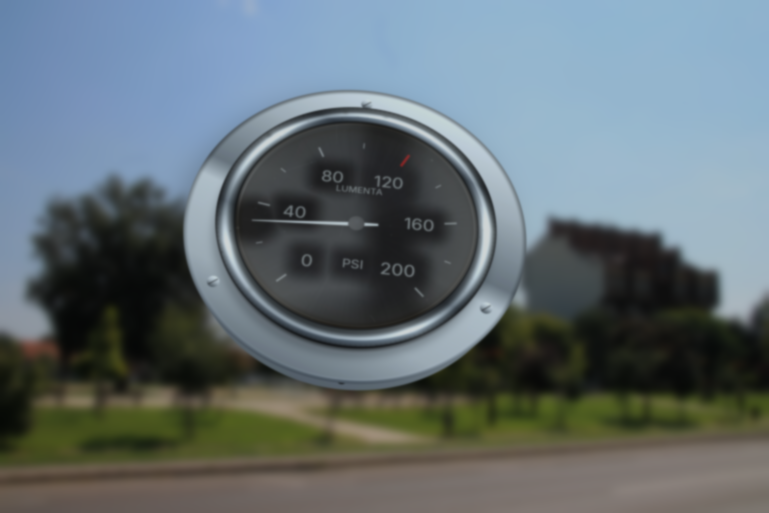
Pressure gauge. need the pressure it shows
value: 30 psi
